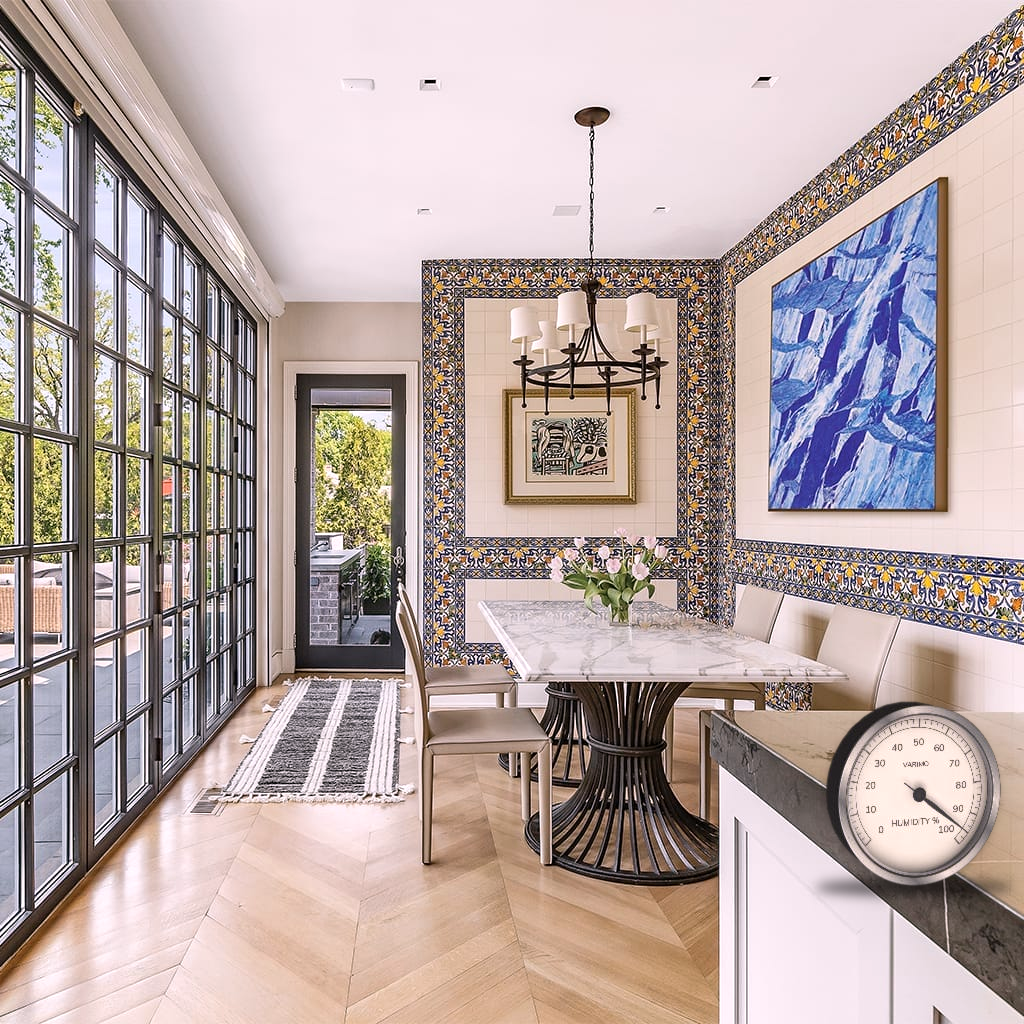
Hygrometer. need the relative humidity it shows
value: 96 %
